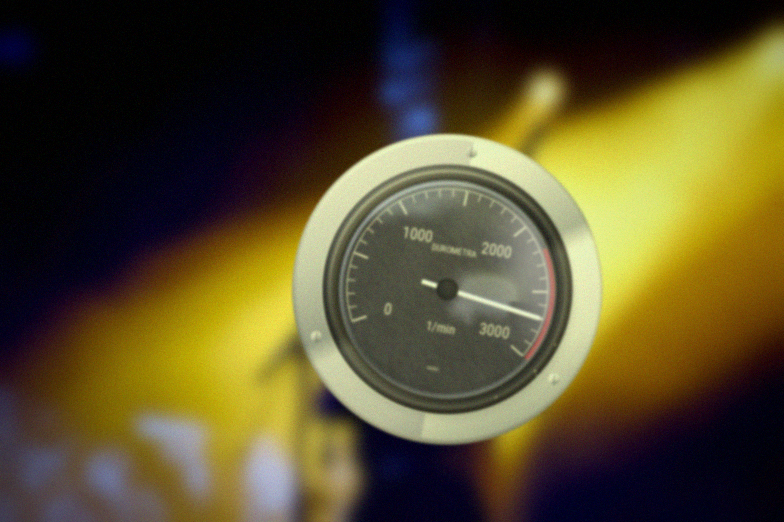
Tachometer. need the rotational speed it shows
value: 2700 rpm
